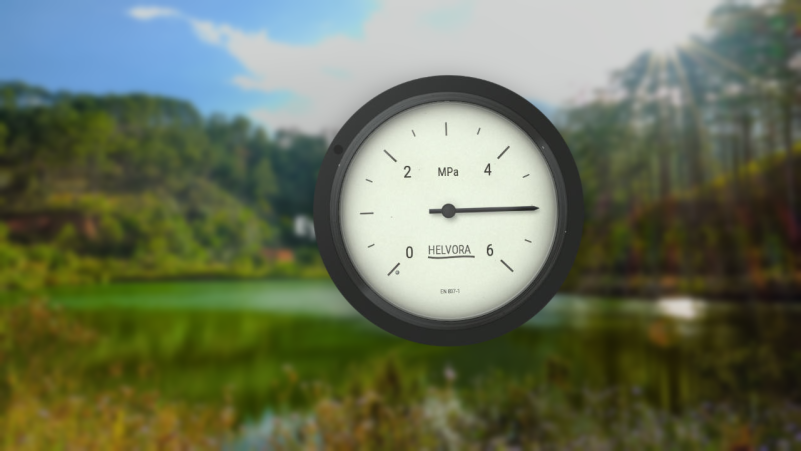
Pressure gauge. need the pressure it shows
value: 5 MPa
